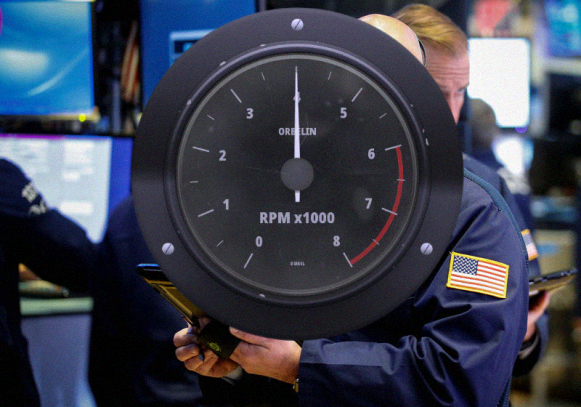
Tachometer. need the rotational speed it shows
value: 4000 rpm
